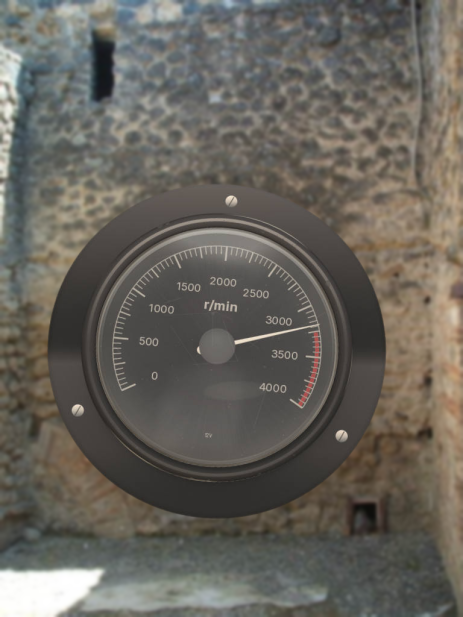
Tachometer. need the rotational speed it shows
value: 3200 rpm
